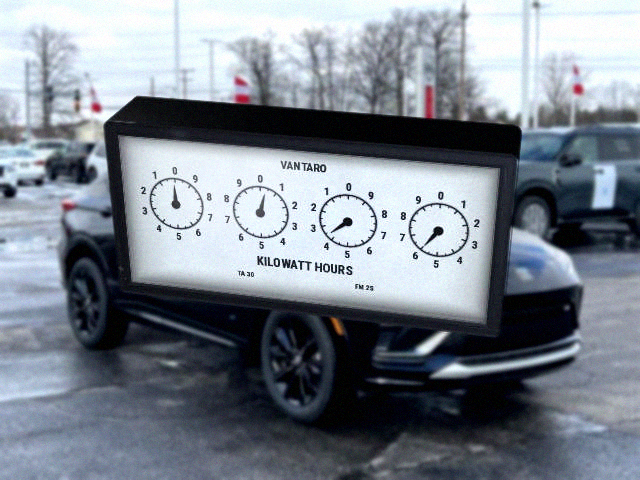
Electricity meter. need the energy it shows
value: 36 kWh
